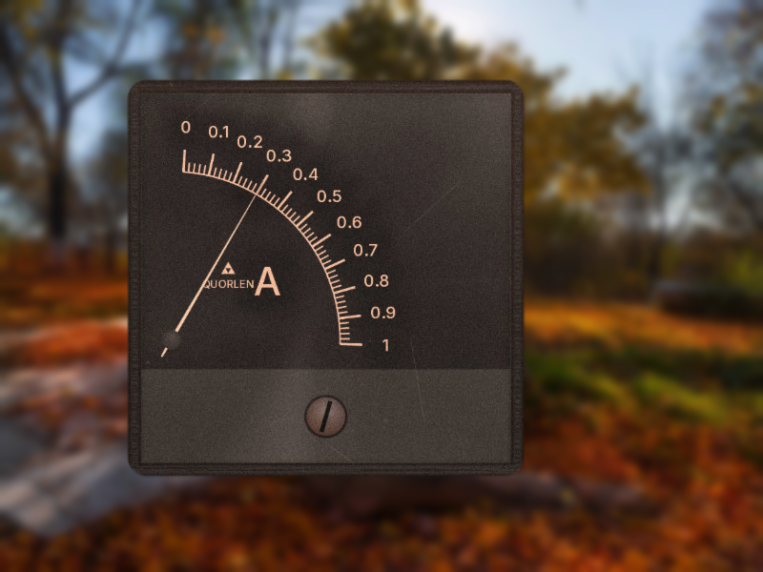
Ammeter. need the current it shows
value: 0.3 A
